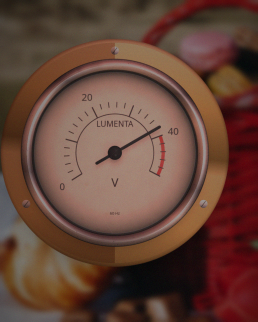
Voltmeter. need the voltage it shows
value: 38 V
